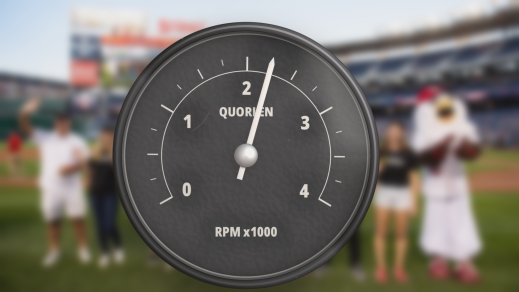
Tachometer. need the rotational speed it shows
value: 2250 rpm
